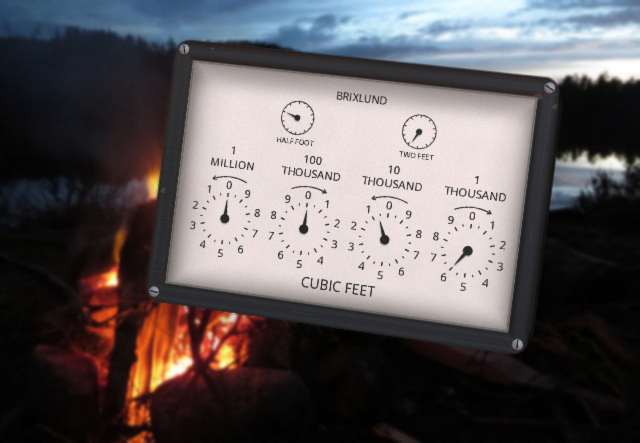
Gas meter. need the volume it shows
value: 600 ft³
